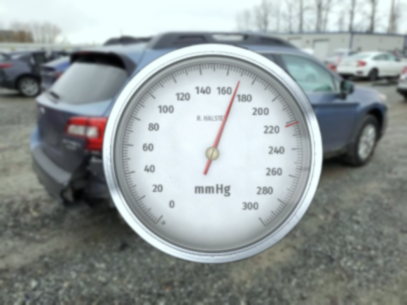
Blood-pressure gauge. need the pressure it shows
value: 170 mmHg
